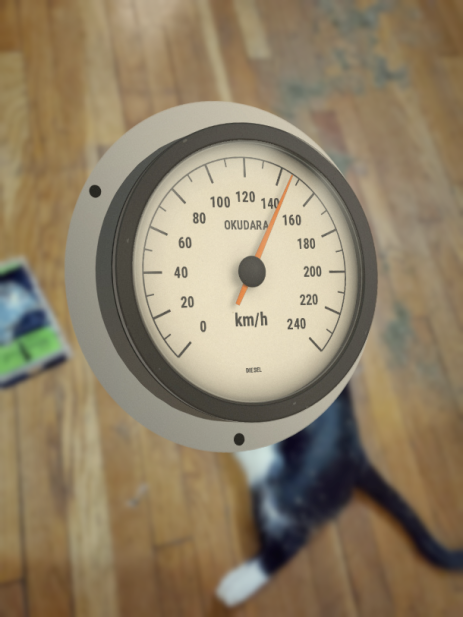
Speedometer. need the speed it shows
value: 145 km/h
